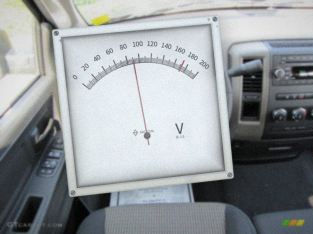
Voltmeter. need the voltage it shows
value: 90 V
